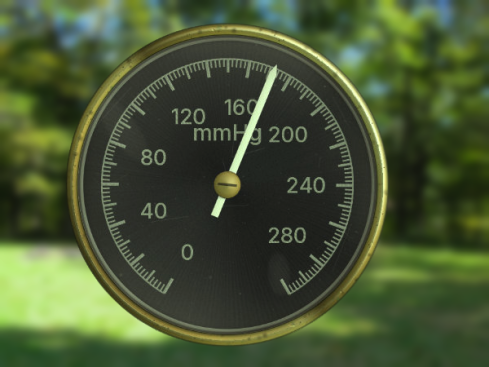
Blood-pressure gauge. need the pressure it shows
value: 172 mmHg
